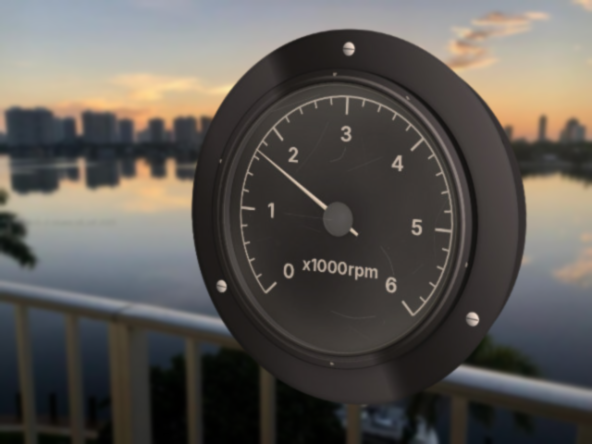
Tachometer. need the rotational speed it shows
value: 1700 rpm
